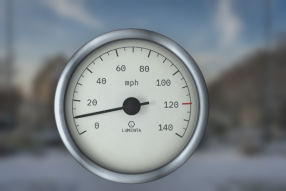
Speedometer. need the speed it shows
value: 10 mph
